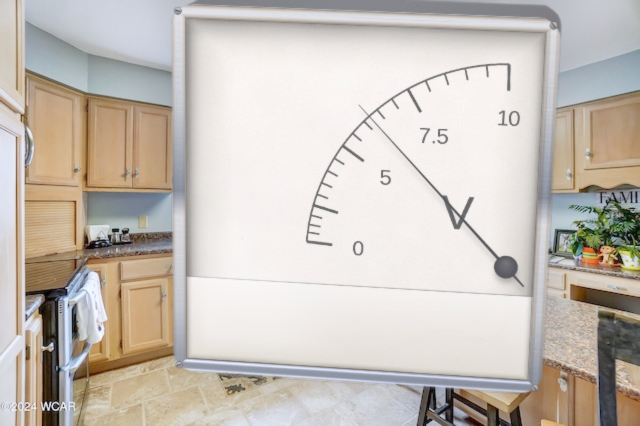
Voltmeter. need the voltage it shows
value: 6.25 V
